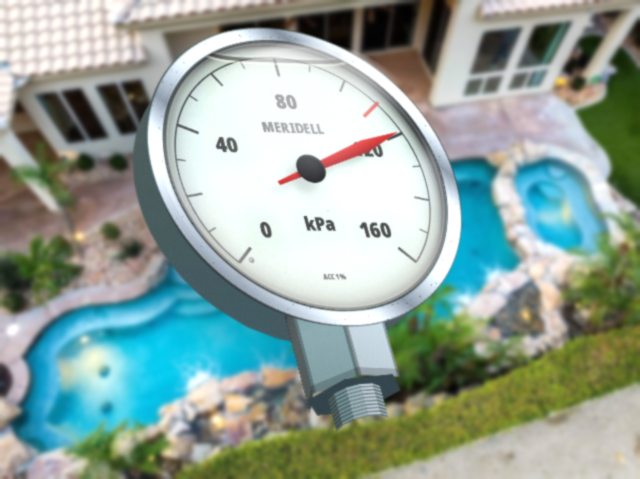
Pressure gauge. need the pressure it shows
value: 120 kPa
